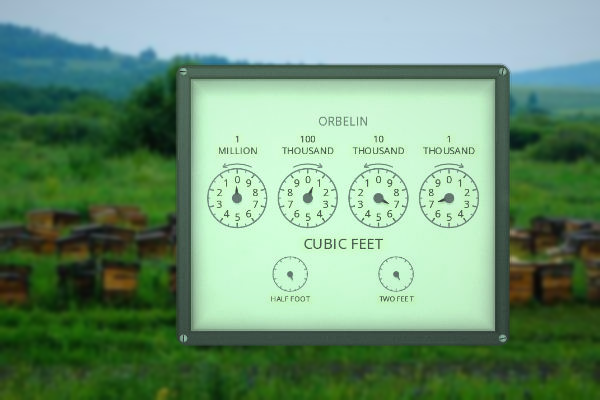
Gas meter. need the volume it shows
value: 6700 ft³
